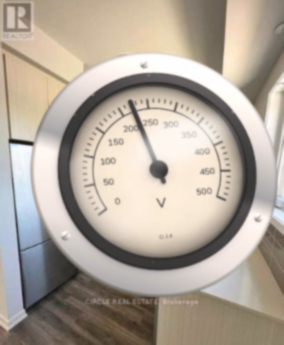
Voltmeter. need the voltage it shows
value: 220 V
